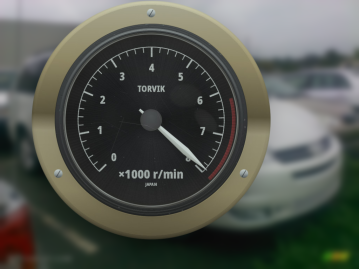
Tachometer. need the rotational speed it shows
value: 7900 rpm
